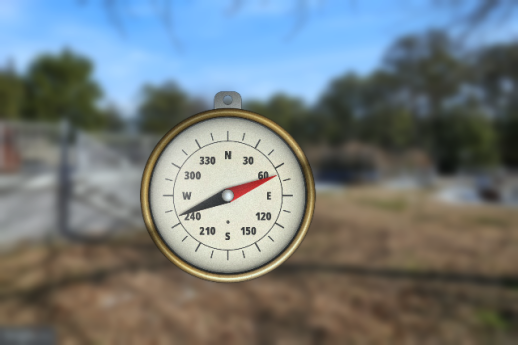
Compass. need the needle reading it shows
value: 67.5 °
